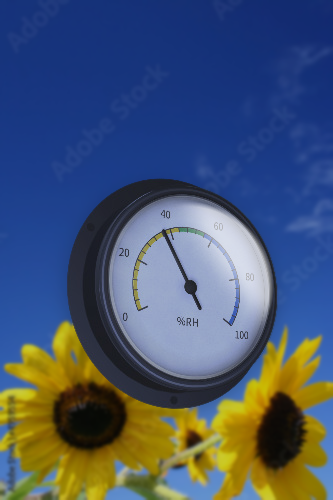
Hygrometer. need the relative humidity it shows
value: 36 %
